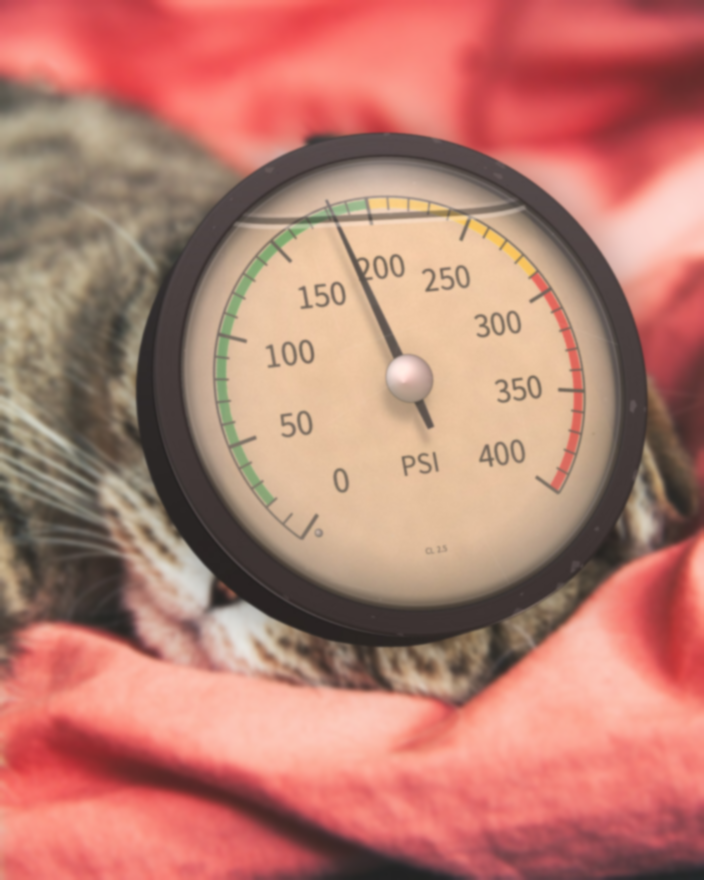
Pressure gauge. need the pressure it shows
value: 180 psi
